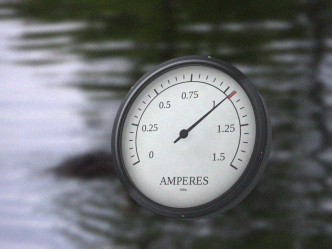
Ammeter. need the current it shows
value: 1.05 A
